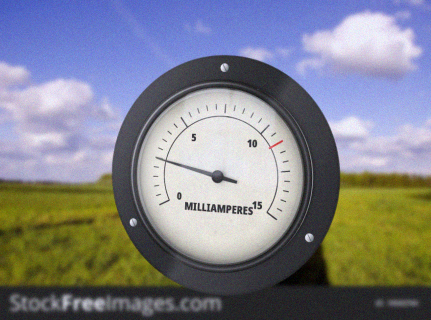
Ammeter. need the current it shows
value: 2.5 mA
